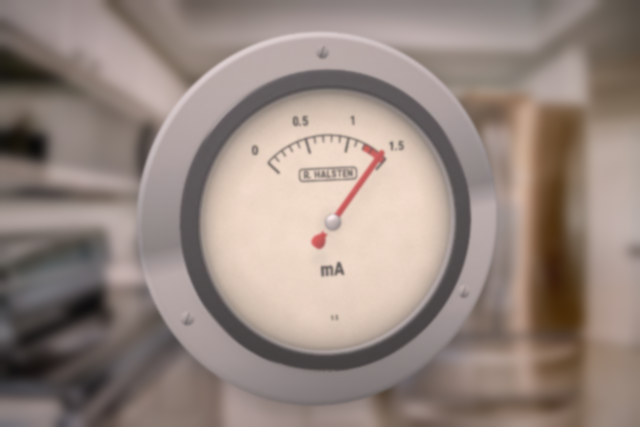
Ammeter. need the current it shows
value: 1.4 mA
